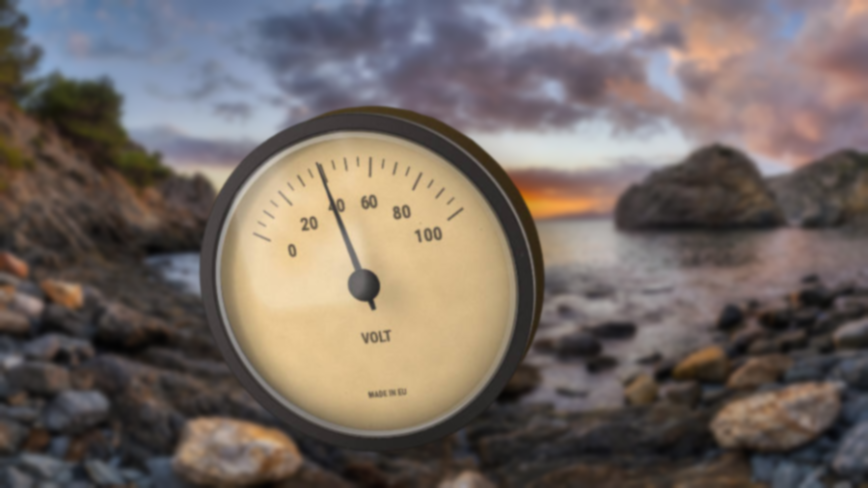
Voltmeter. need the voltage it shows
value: 40 V
